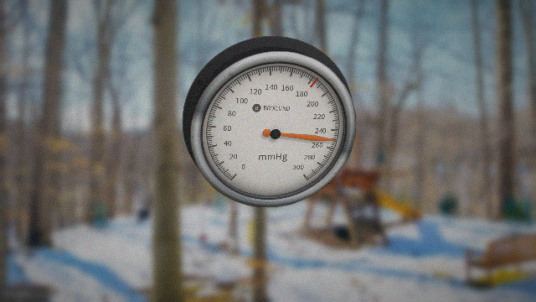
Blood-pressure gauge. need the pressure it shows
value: 250 mmHg
